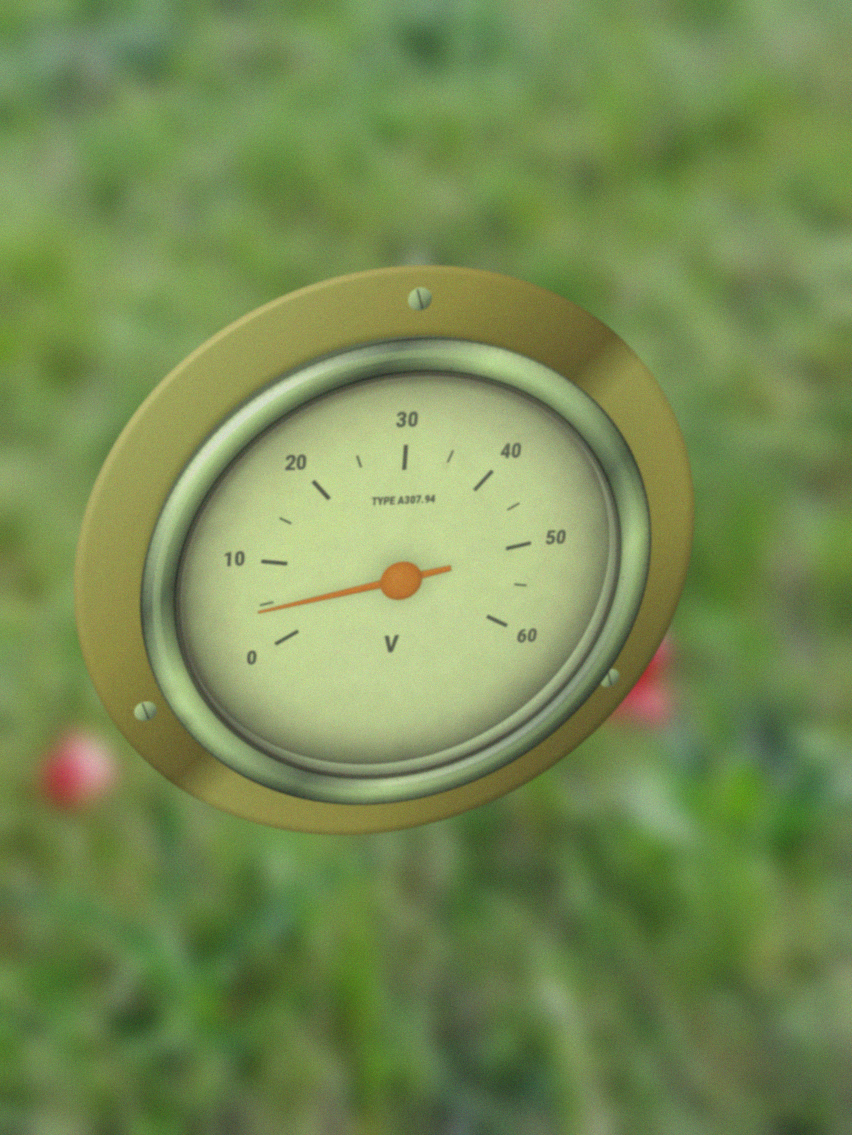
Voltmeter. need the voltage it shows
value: 5 V
